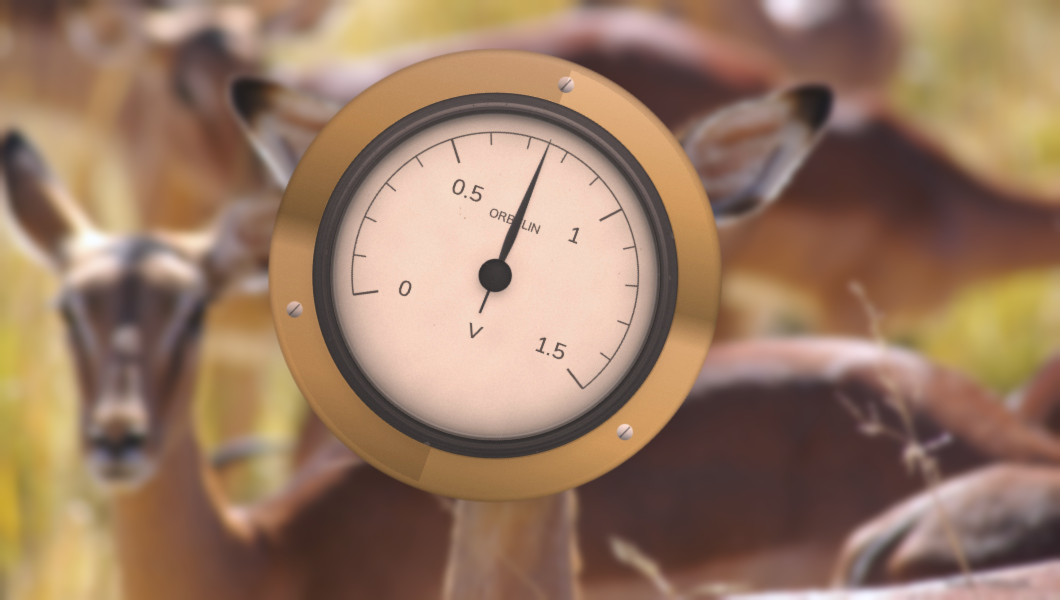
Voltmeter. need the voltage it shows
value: 0.75 V
